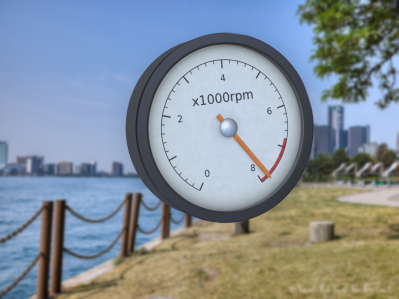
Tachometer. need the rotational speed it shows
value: 7800 rpm
